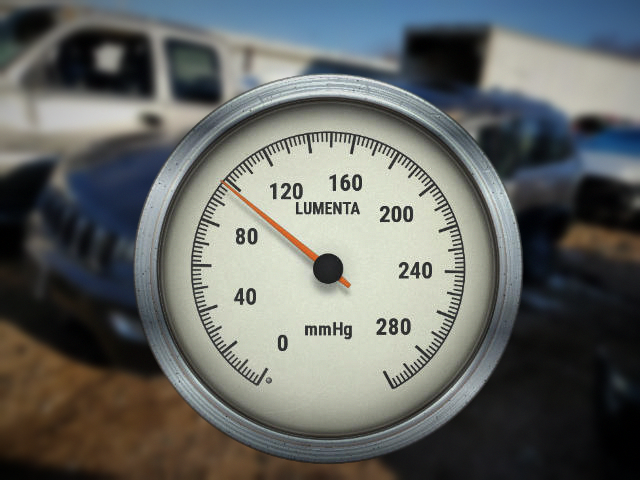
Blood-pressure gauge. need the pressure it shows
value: 98 mmHg
